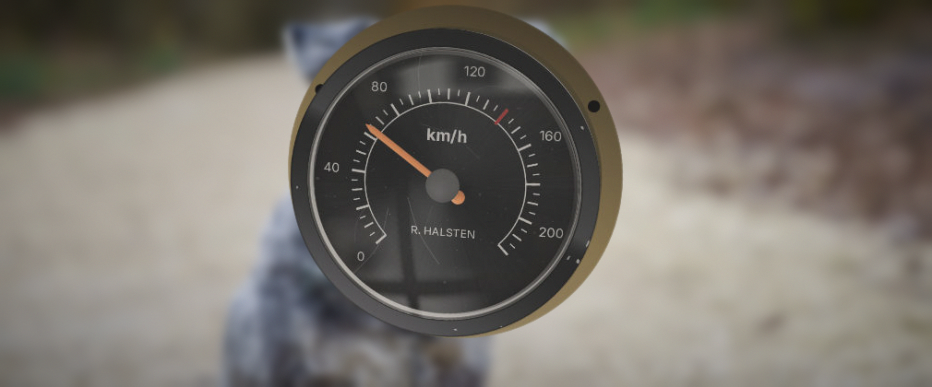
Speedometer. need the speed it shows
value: 65 km/h
